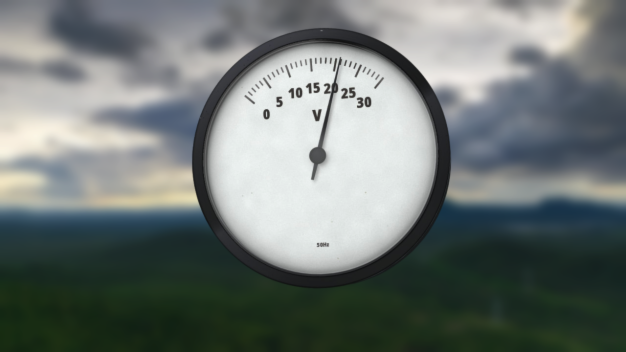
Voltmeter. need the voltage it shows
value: 21 V
